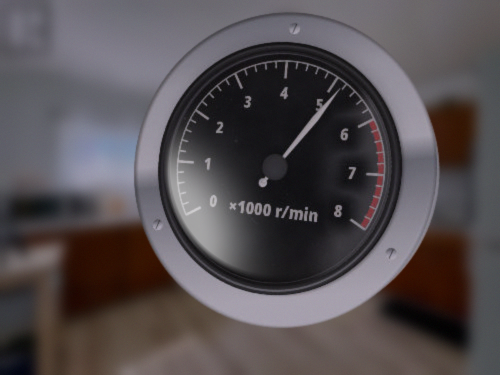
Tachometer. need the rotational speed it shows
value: 5200 rpm
